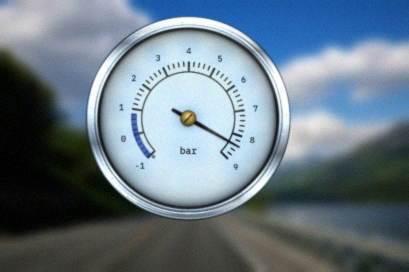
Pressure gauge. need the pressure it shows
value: 8.4 bar
